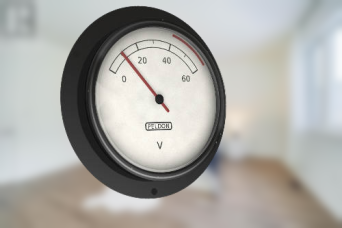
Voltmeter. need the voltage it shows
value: 10 V
